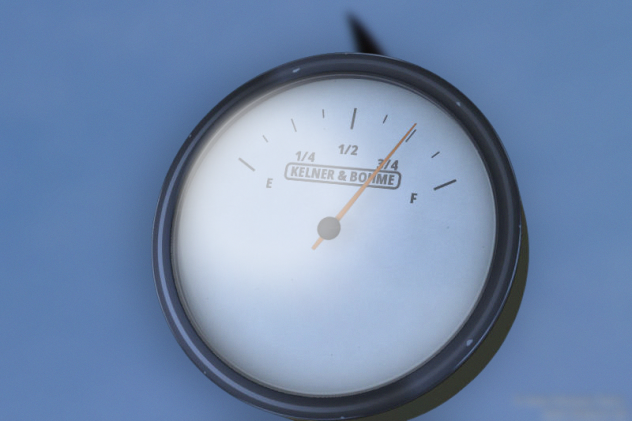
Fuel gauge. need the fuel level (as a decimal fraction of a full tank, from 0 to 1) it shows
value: 0.75
